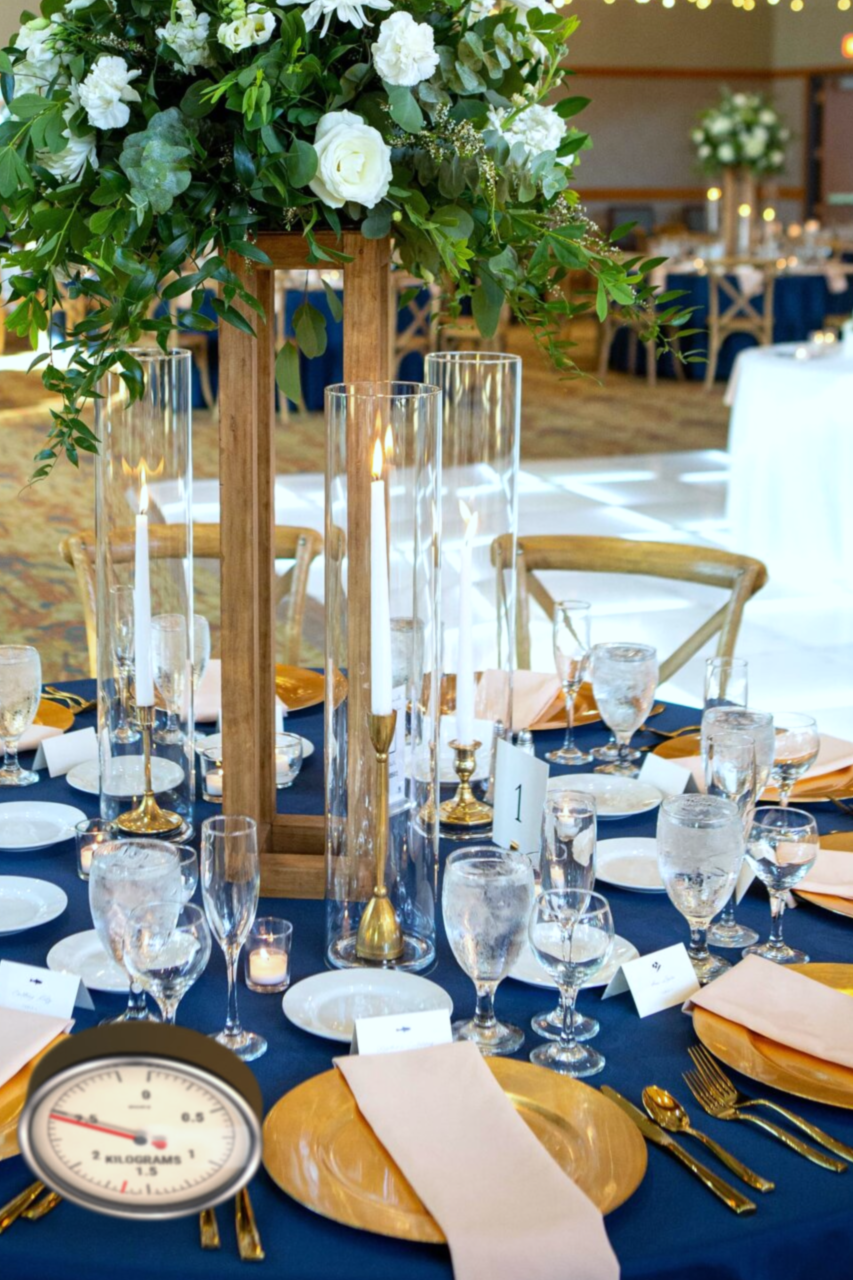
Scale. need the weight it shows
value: 2.5 kg
